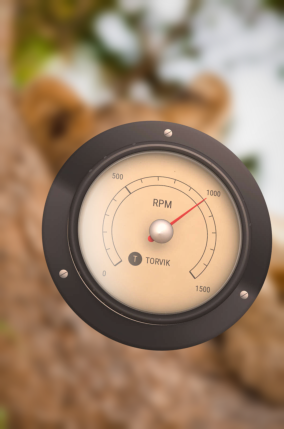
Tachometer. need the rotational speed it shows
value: 1000 rpm
